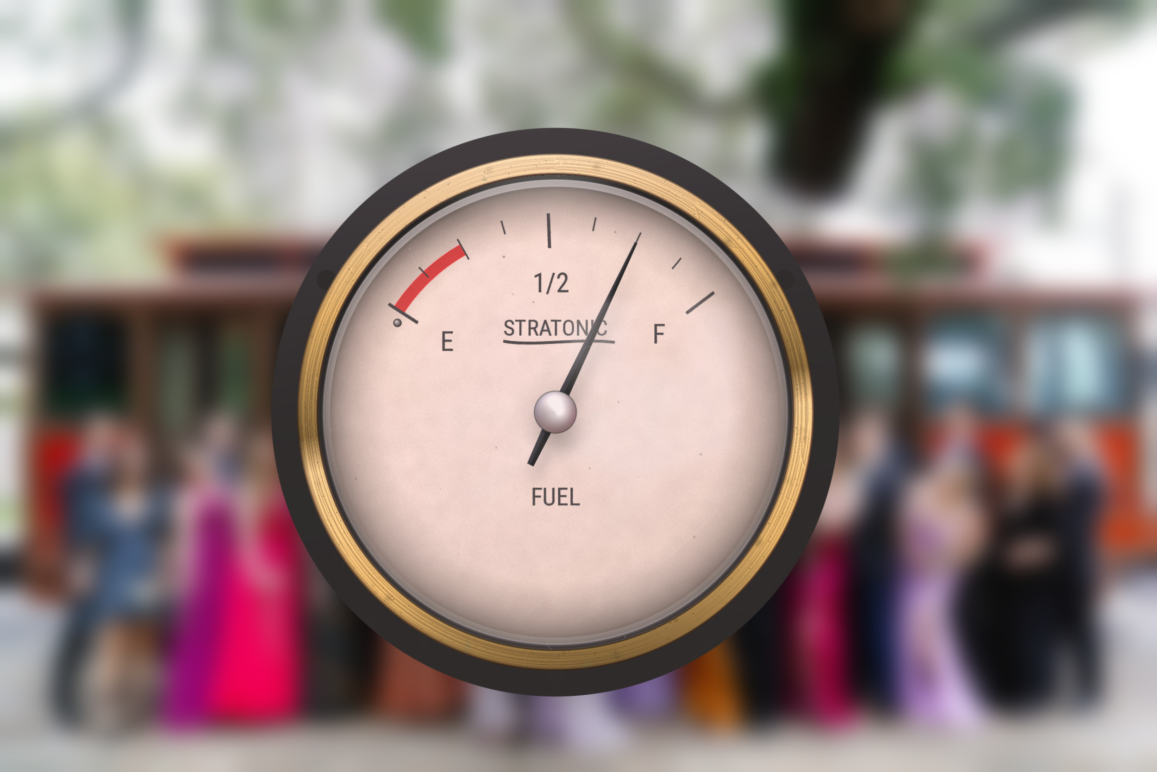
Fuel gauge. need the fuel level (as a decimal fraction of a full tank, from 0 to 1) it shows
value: 0.75
